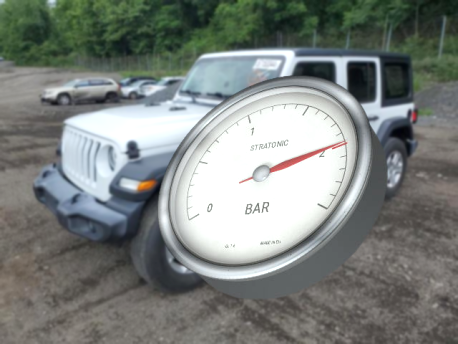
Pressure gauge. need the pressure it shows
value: 2 bar
